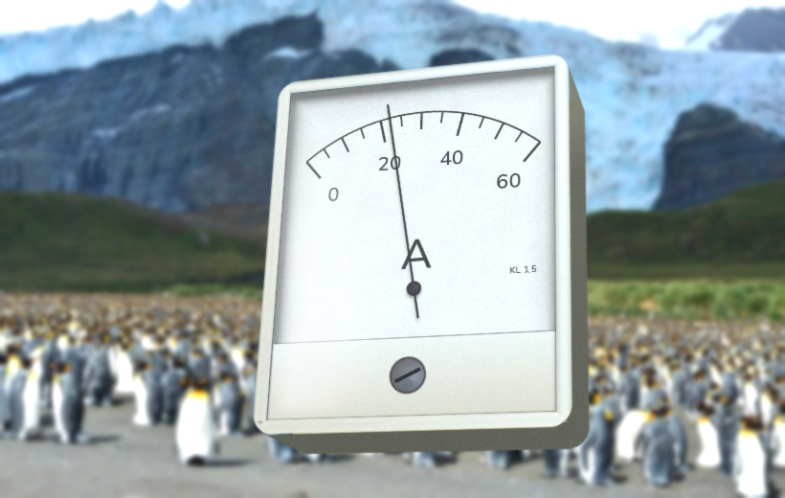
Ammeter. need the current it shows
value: 22.5 A
